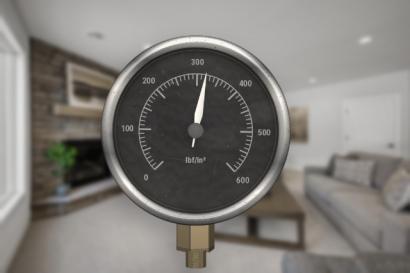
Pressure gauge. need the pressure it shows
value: 320 psi
